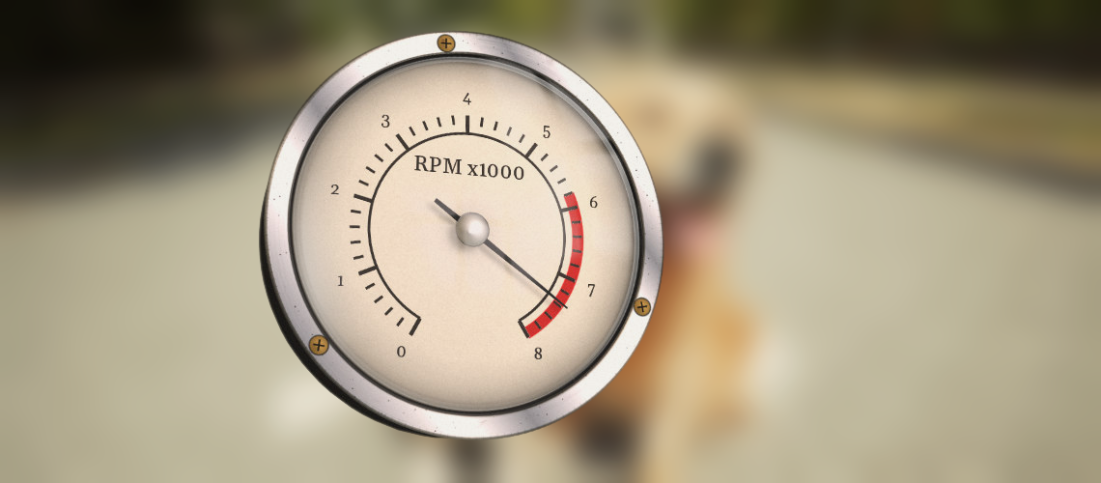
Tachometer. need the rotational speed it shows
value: 7400 rpm
